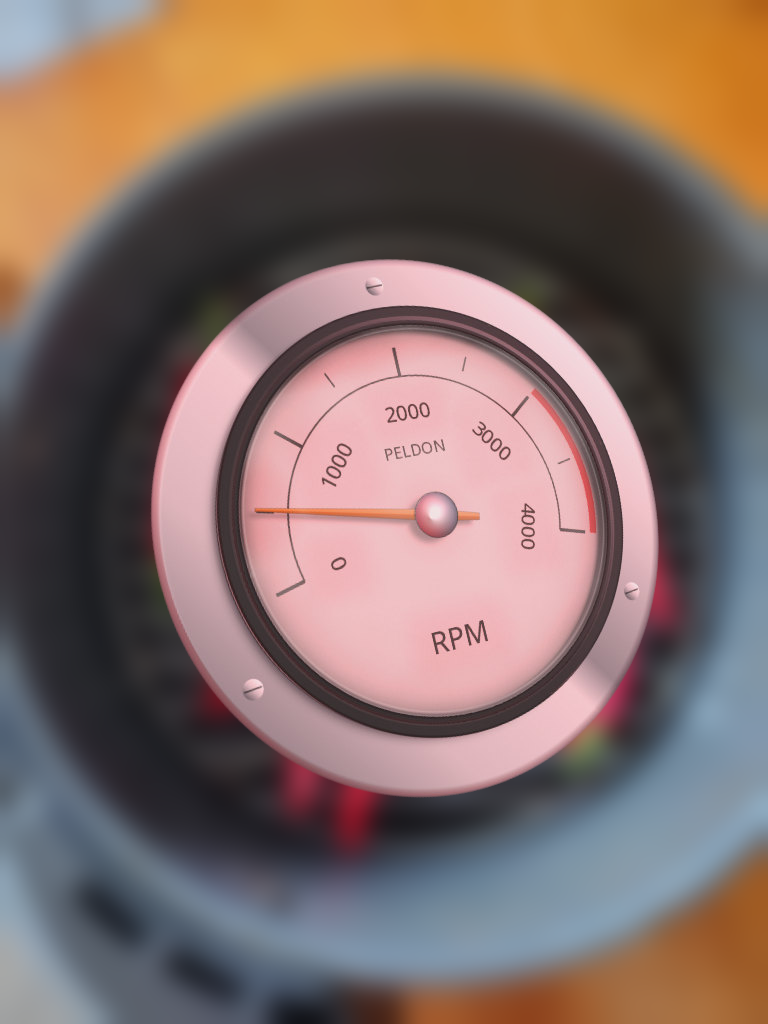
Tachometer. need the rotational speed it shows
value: 500 rpm
